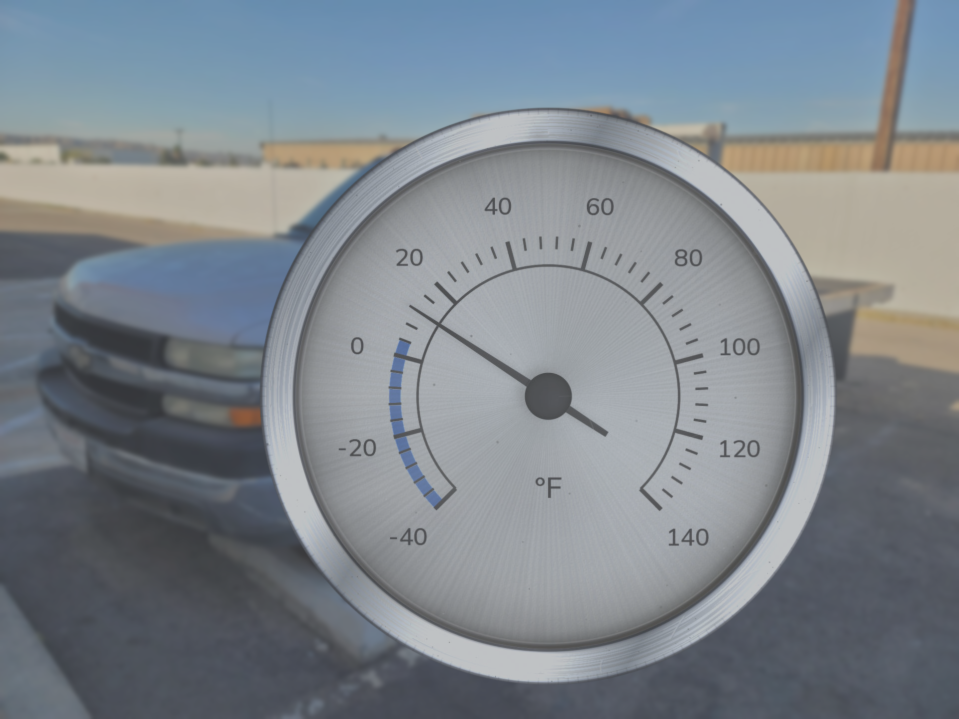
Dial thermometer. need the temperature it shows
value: 12 °F
